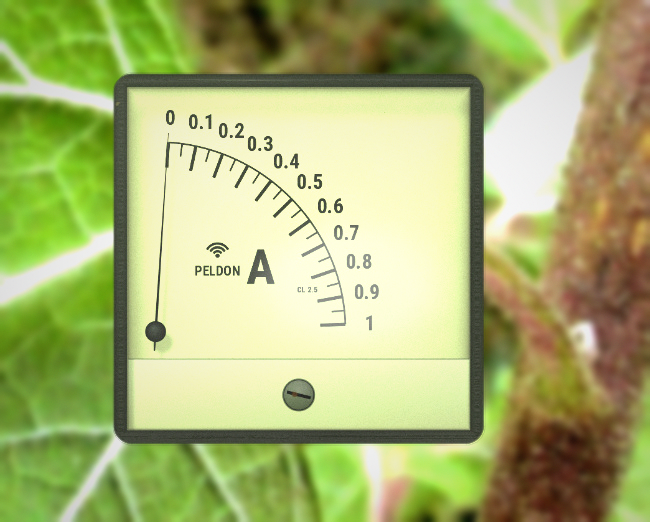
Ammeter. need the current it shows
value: 0 A
